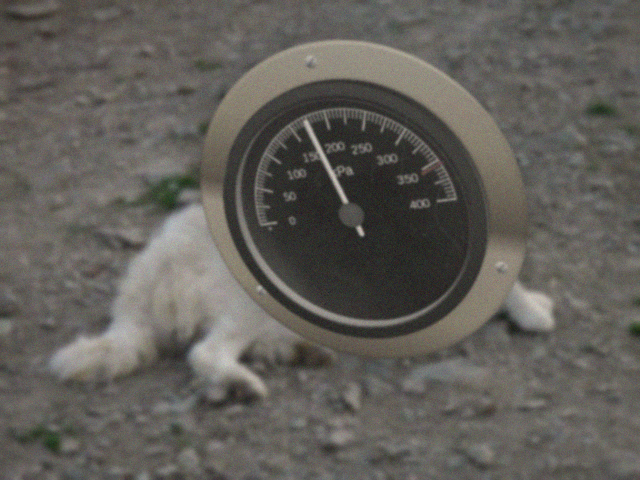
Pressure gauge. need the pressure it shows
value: 175 kPa
